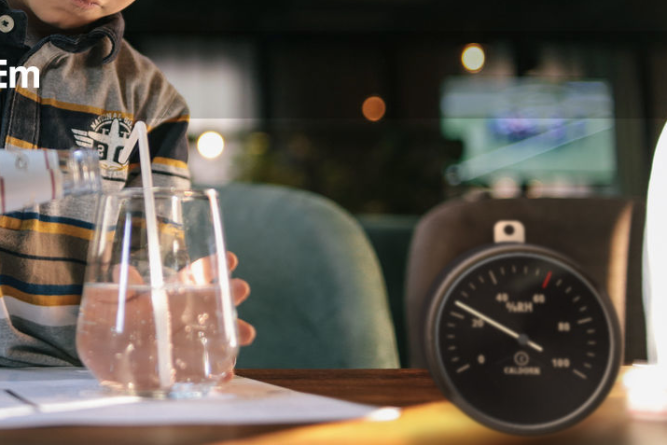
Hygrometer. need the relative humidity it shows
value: 24 %
